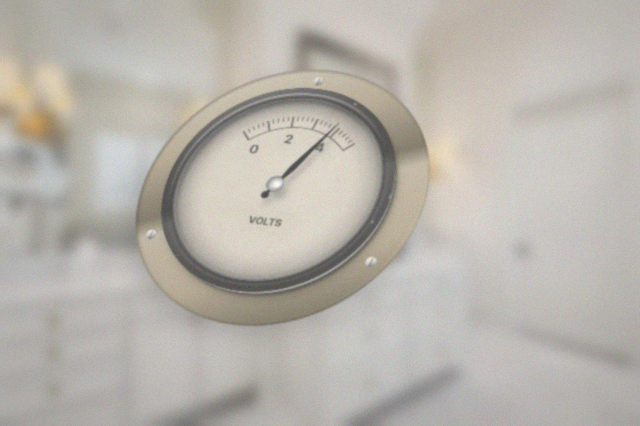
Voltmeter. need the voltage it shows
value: 4 V
